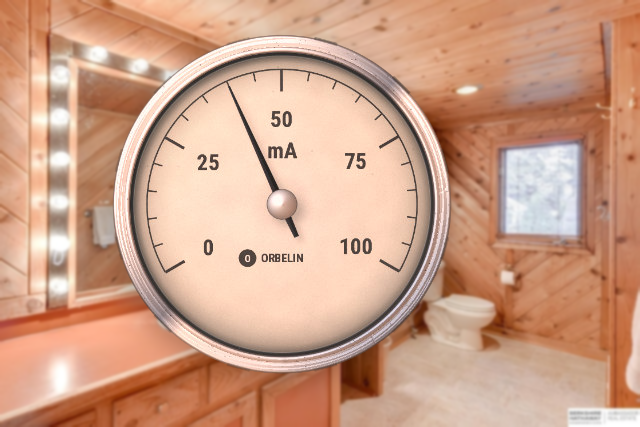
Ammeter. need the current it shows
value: 40 mA
